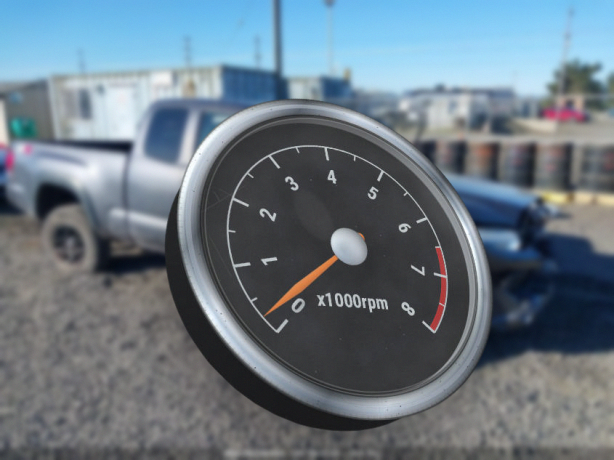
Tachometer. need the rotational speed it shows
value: 250 rpm
